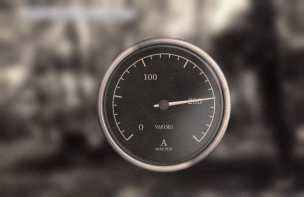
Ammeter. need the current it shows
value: 200 A
